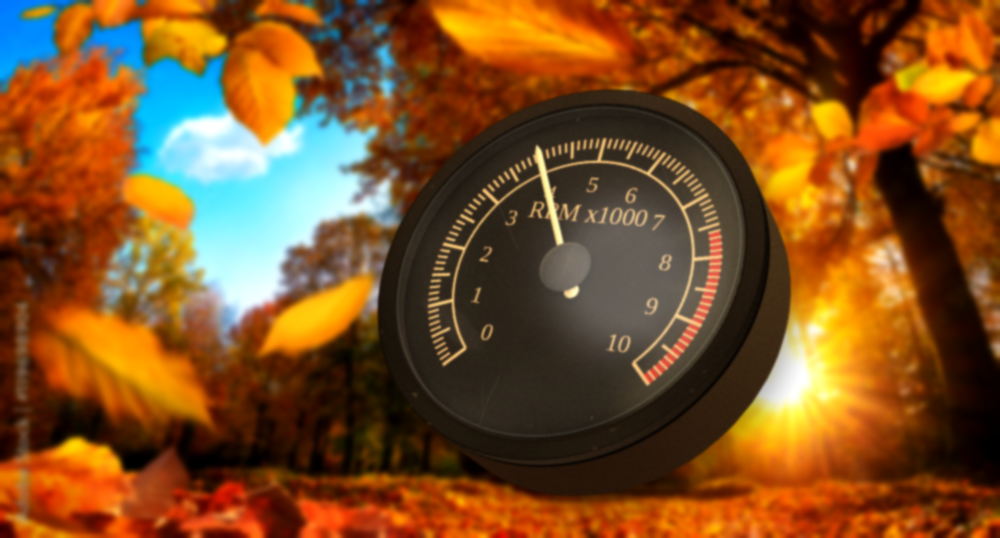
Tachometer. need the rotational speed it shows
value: 4000 rpm
